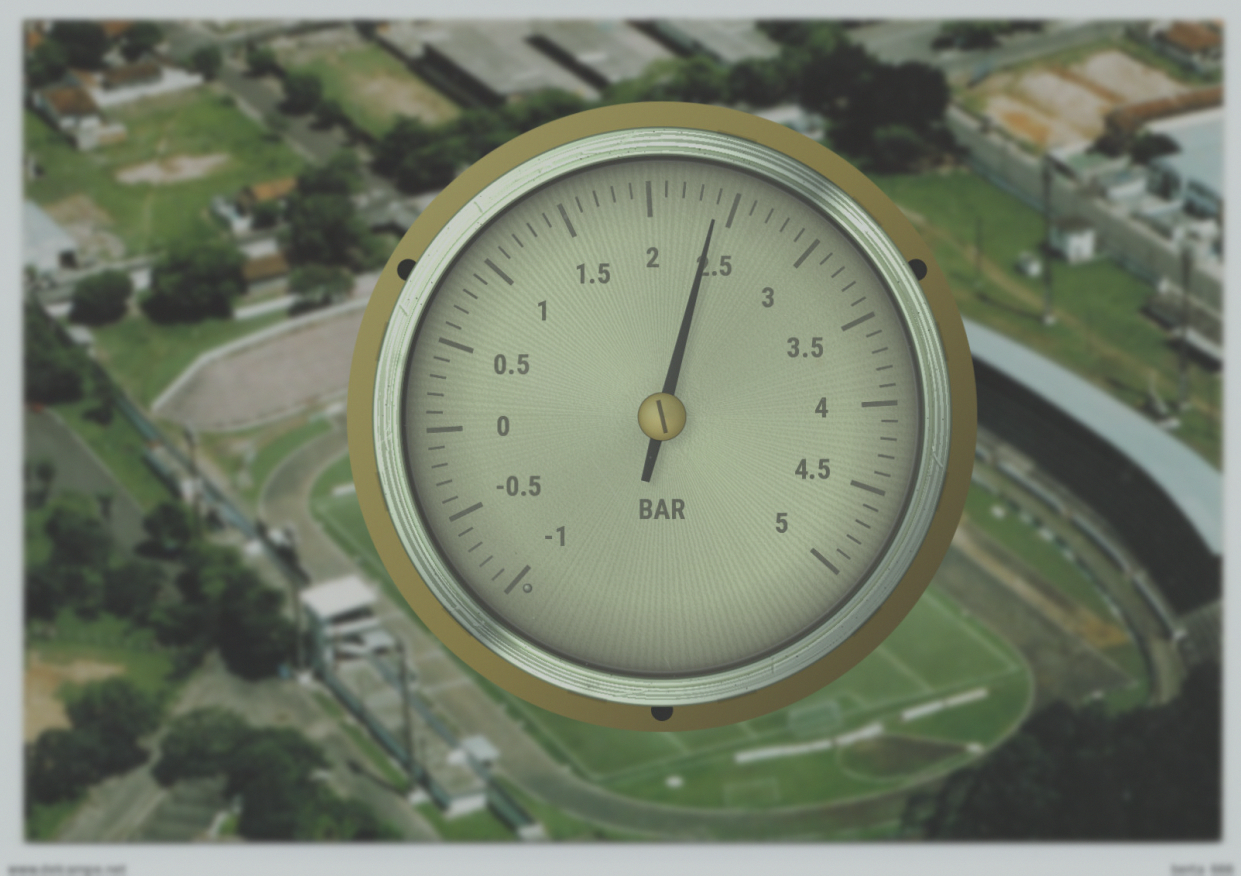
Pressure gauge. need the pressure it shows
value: 2.4 bar
